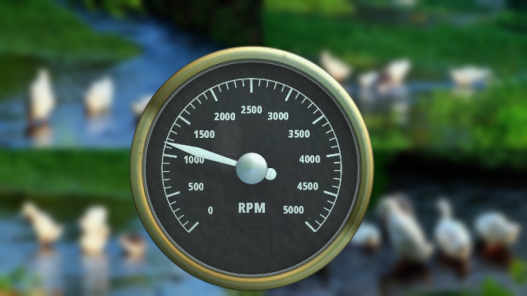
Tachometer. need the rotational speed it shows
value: 1150 rpm
